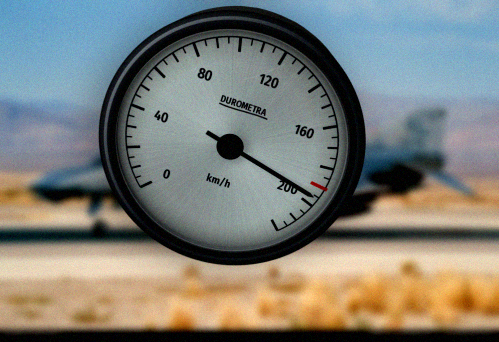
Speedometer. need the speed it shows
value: 195 km/h
